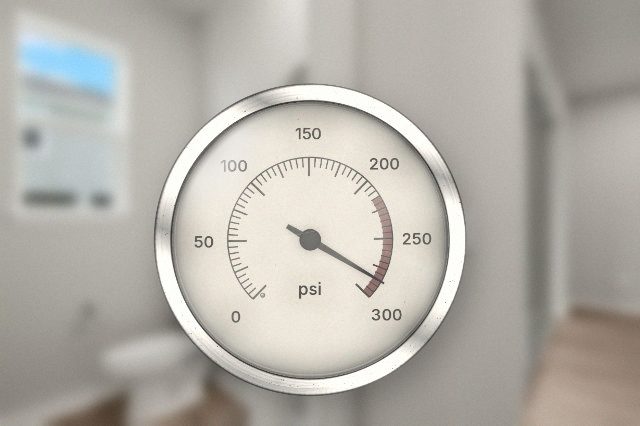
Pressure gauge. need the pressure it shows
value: 285 psi
